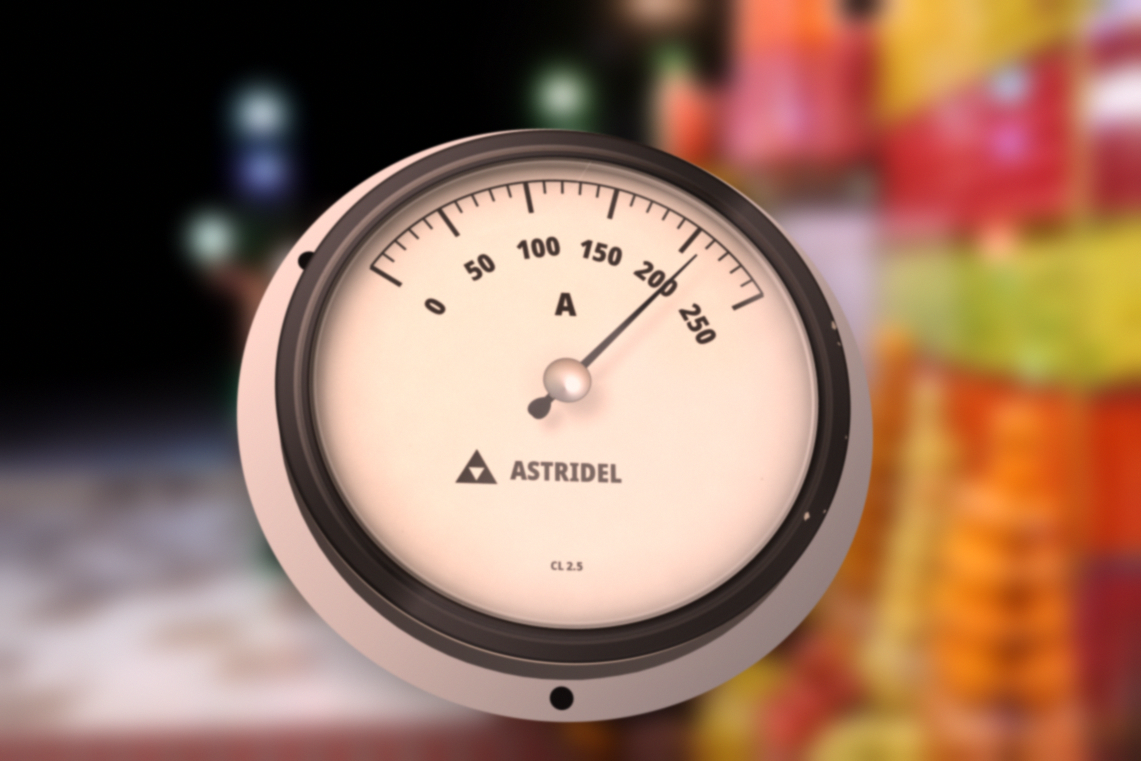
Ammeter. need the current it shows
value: 210 A
